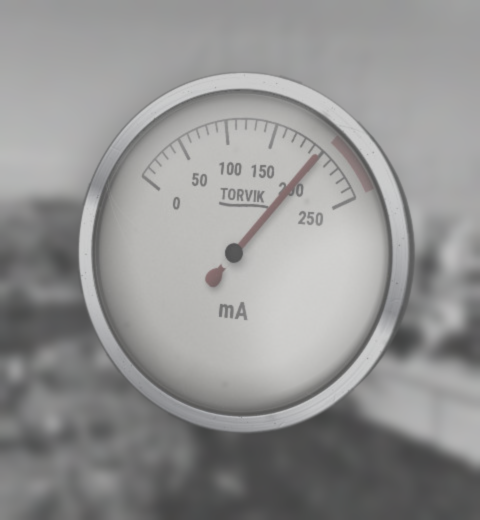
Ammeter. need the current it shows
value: 200 mA
